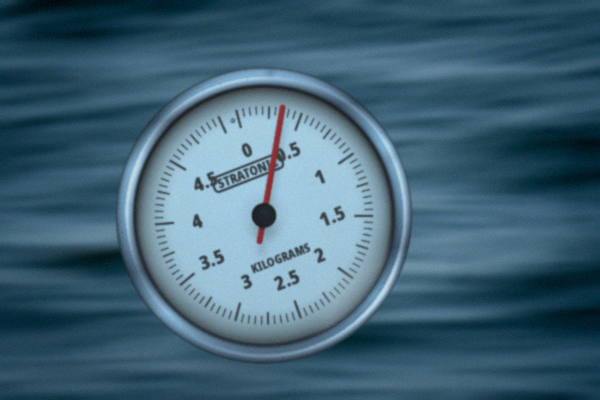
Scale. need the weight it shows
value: 0.35 kg
